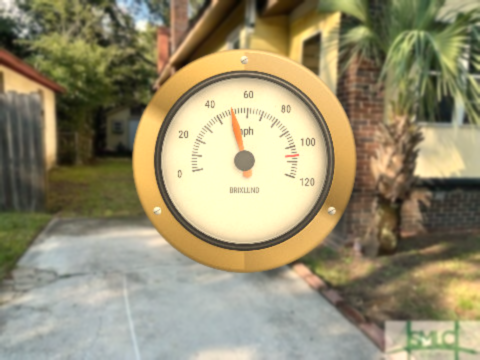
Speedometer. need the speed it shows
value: 50 mph
